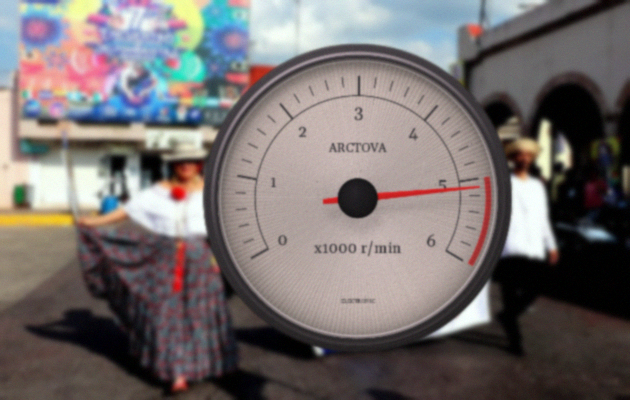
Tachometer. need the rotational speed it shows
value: 5100 rpm
